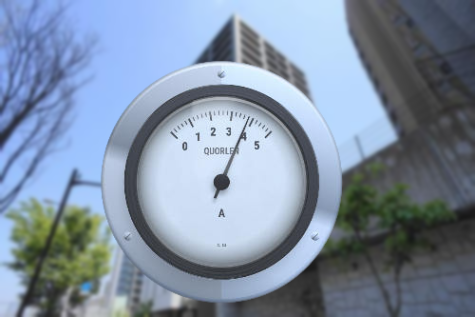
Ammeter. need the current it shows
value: 3.8 A
